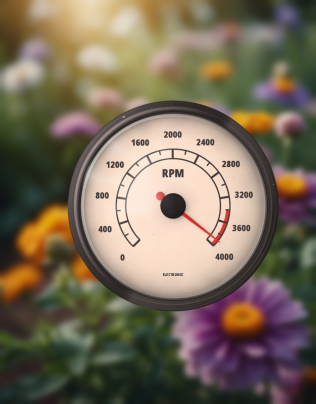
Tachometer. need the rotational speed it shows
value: 3900 rpm
